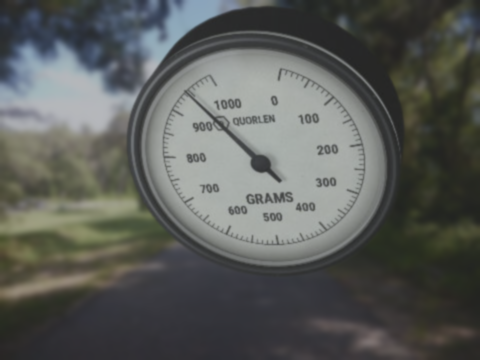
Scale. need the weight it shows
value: 950 g
